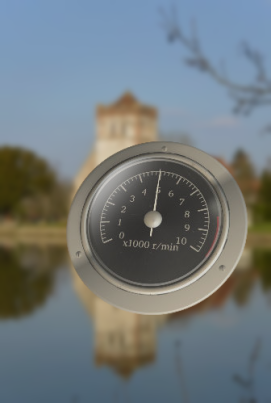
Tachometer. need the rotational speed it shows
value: 5000 rpm
